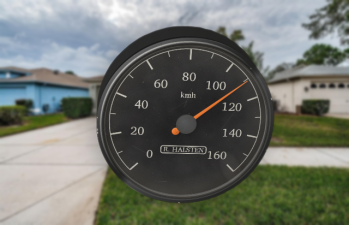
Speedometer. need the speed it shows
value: 110 km/h
